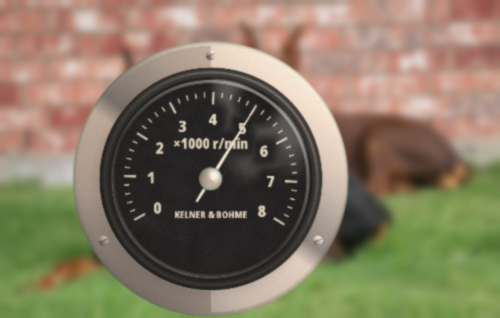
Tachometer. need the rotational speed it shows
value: 5000 rpm
